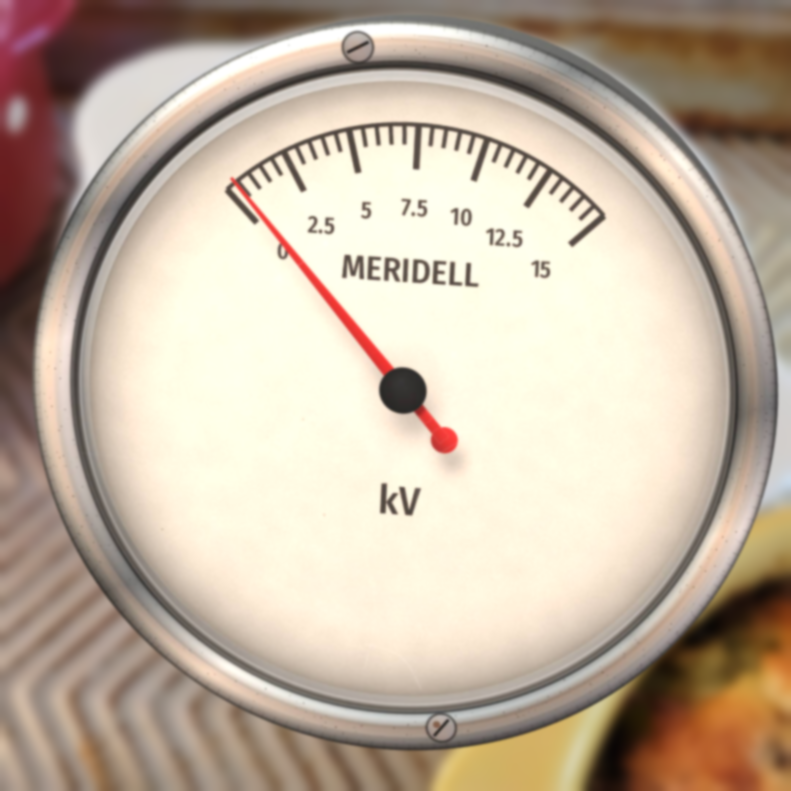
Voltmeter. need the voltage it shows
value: 0.5 kV
